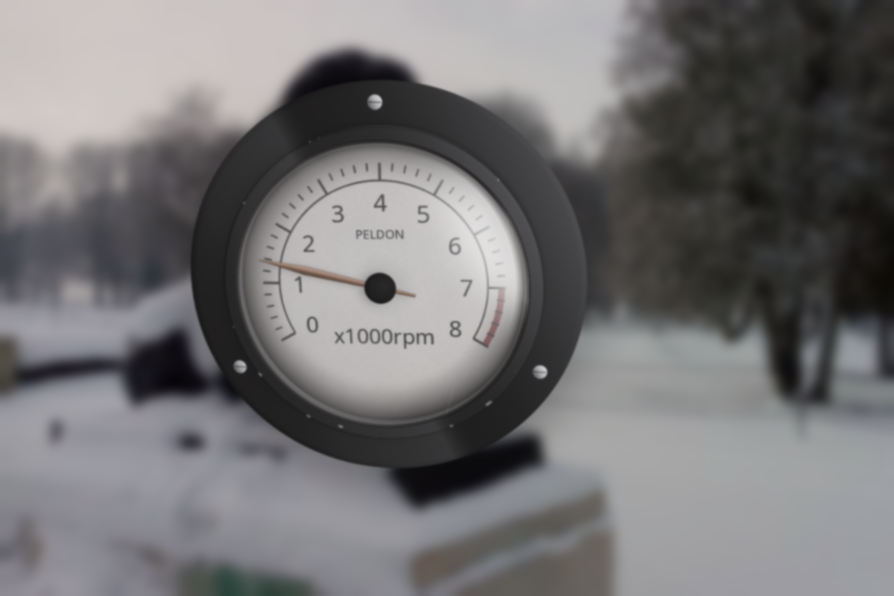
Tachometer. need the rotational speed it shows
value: 1400 rpm
